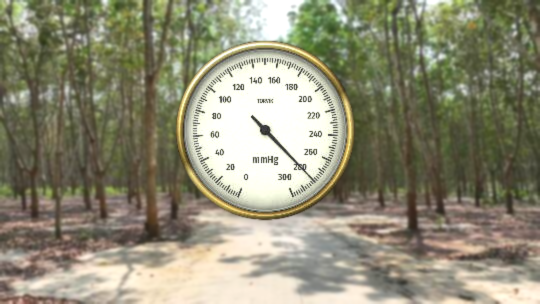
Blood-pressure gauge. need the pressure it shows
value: 280 mmHg
